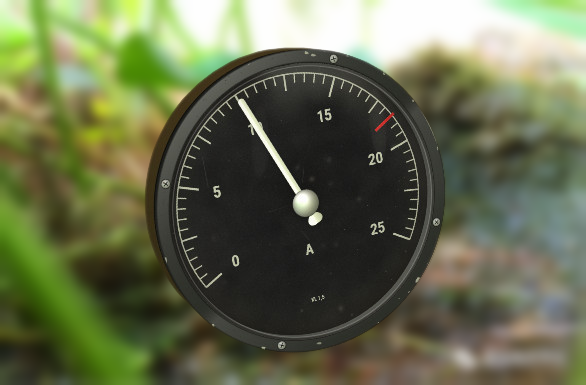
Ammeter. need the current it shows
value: 10 A
